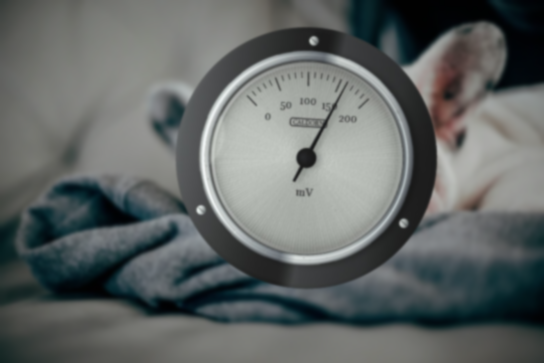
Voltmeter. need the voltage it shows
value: 160 mV
